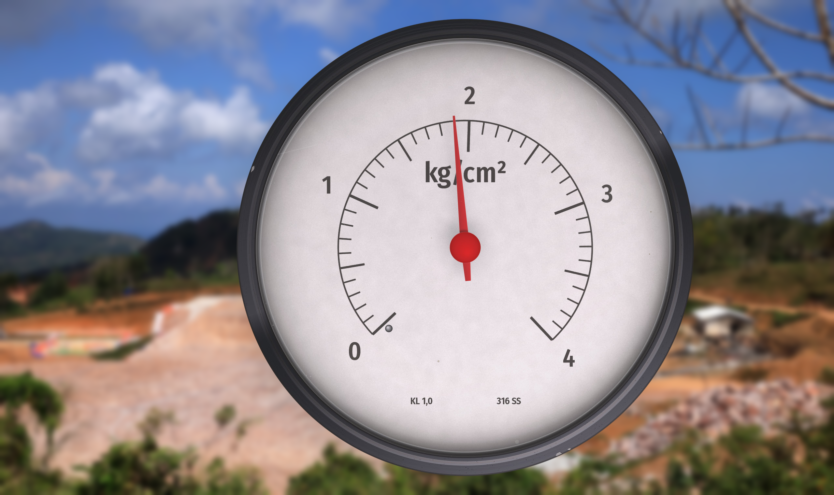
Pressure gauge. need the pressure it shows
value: 1.9 kg/cm²
